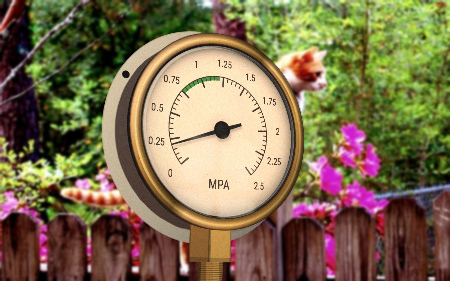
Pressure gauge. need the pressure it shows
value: 0.2 MPa
